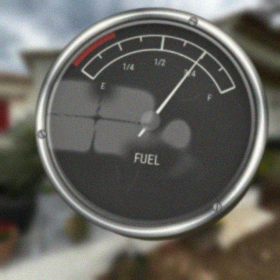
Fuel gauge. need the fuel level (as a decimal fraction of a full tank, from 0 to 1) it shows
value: 0.75
